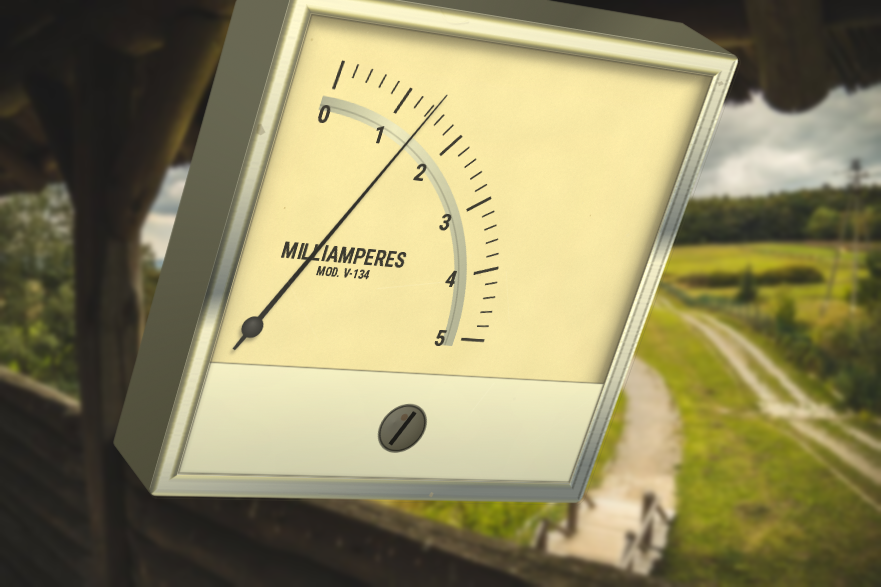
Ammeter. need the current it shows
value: 1.4 mA
